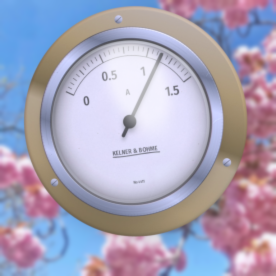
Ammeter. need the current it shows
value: 1.15 A
